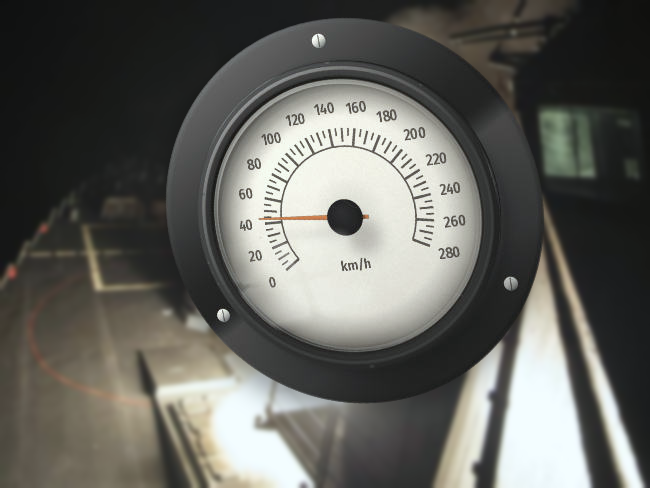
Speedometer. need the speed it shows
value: 45 km/h
